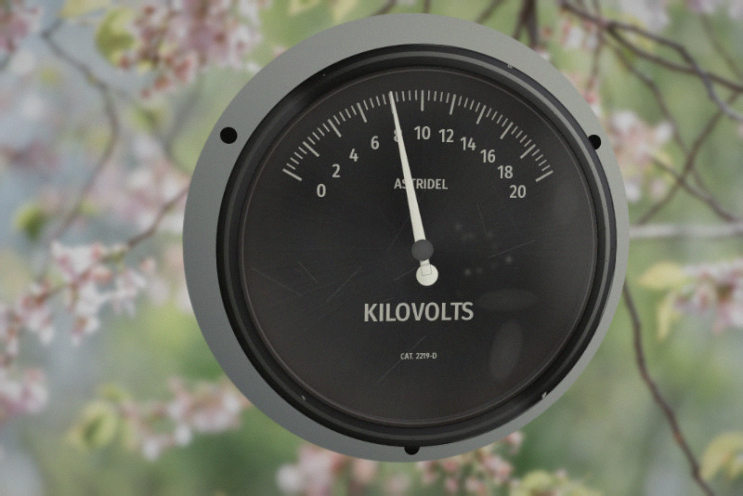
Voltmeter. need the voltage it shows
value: 8 kV
